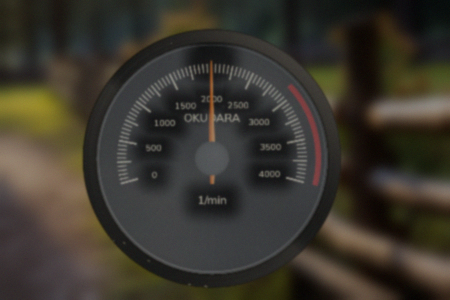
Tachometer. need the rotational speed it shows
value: 2000 rpm
